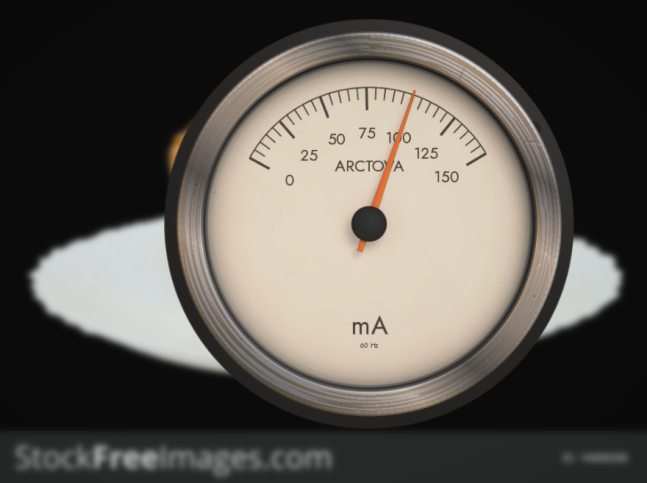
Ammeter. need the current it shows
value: 100 mA
